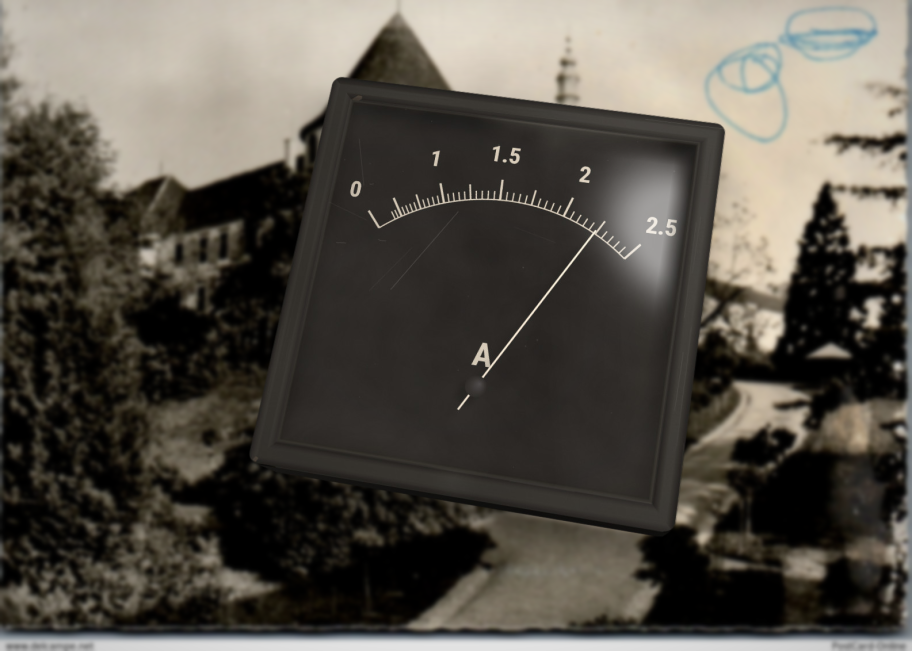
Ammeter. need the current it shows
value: 2.25 A
